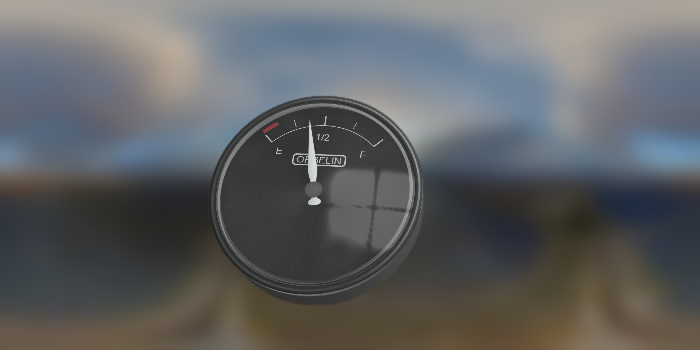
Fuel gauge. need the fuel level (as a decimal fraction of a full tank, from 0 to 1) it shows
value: 0.375
